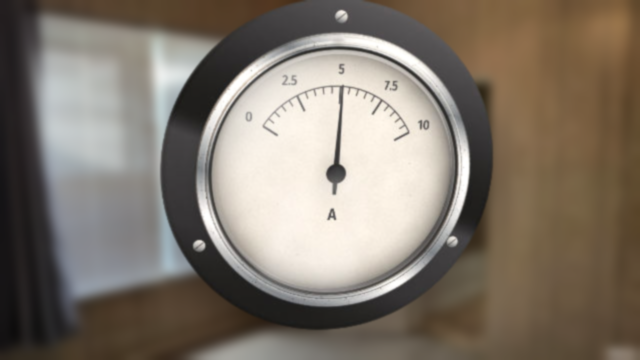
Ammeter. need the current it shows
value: 5 A
